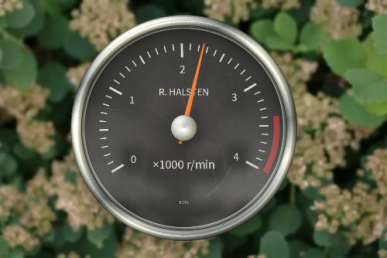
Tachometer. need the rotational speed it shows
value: 2250 rpm
